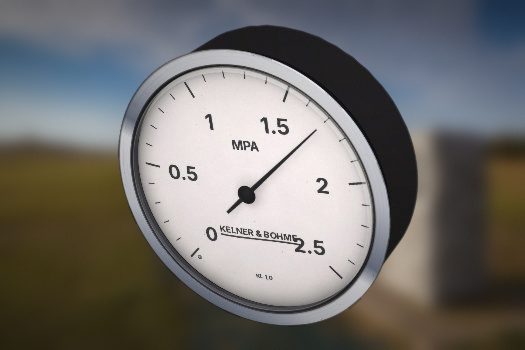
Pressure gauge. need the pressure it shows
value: 1.7 MPa
